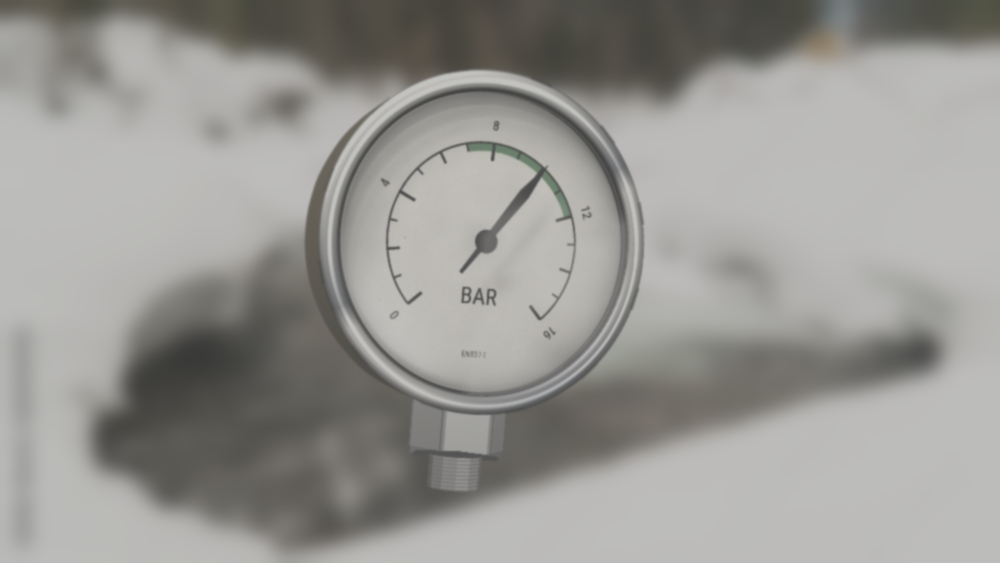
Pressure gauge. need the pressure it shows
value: 10 bar
